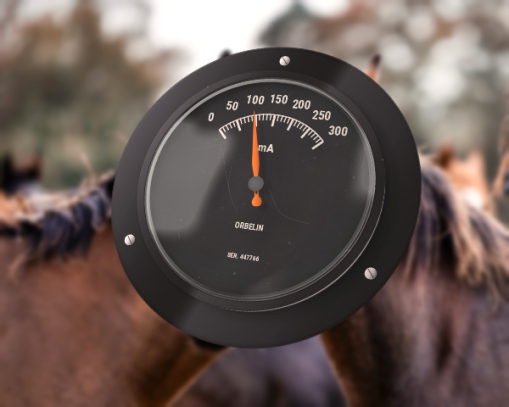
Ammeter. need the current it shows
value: 100 mA
